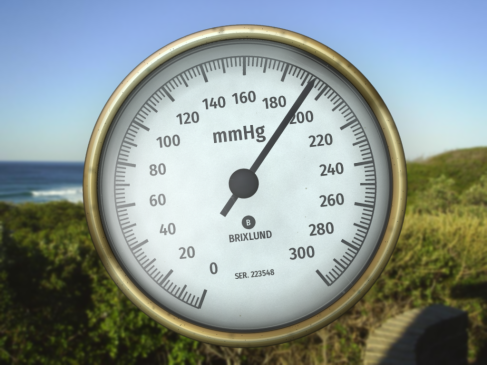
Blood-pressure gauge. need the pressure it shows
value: 194 mmHg
